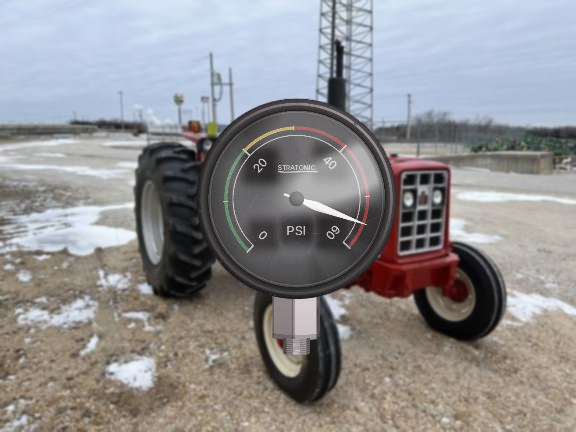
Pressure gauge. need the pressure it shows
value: 55 psi
